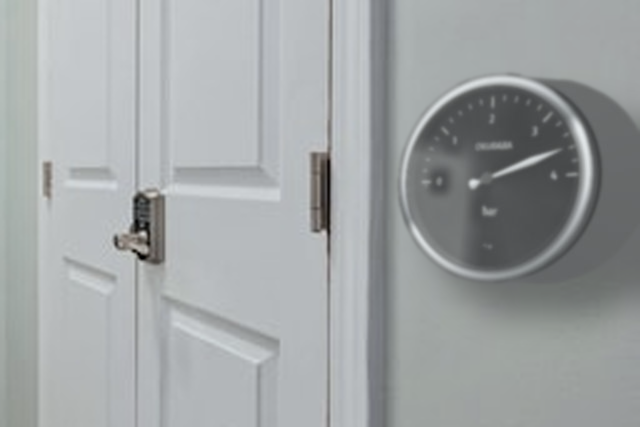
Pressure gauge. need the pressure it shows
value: 3.6 bar
